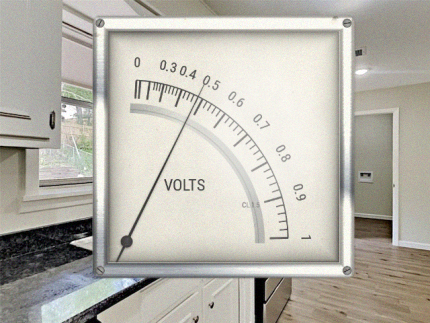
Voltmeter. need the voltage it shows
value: 0.48 V
